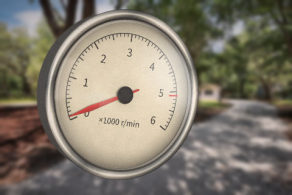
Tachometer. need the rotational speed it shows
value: 100 rpm
